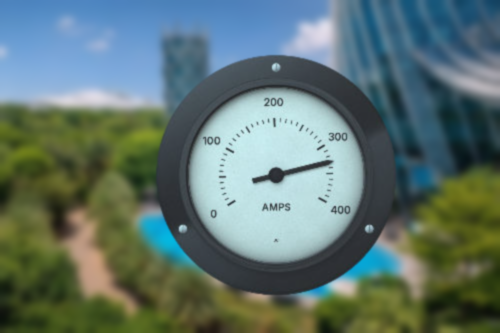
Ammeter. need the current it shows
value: 330 A
